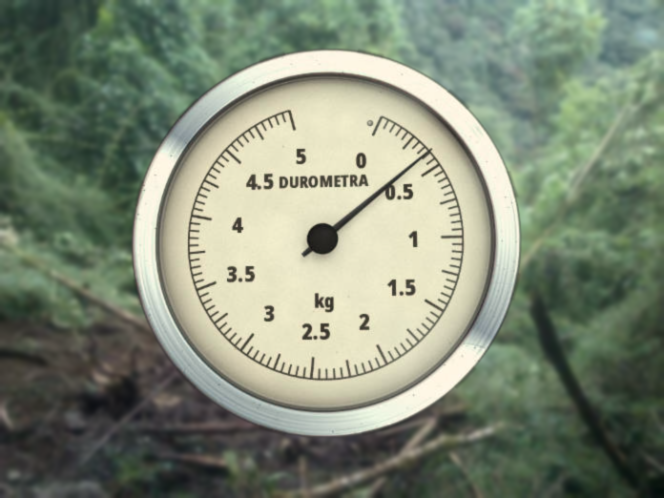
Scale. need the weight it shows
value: 0.4 kg
